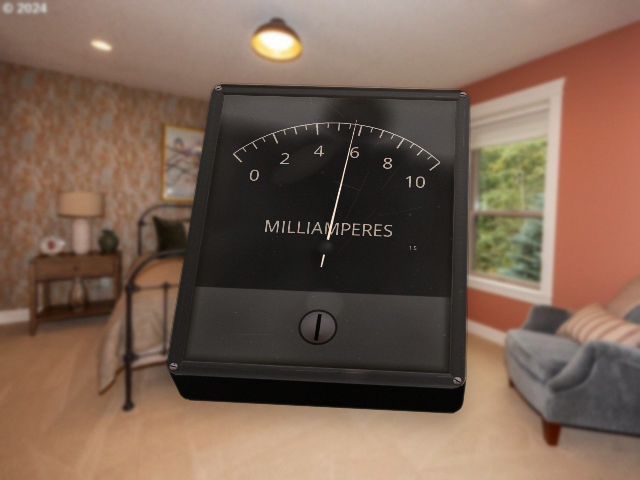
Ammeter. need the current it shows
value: 5.75 mA
